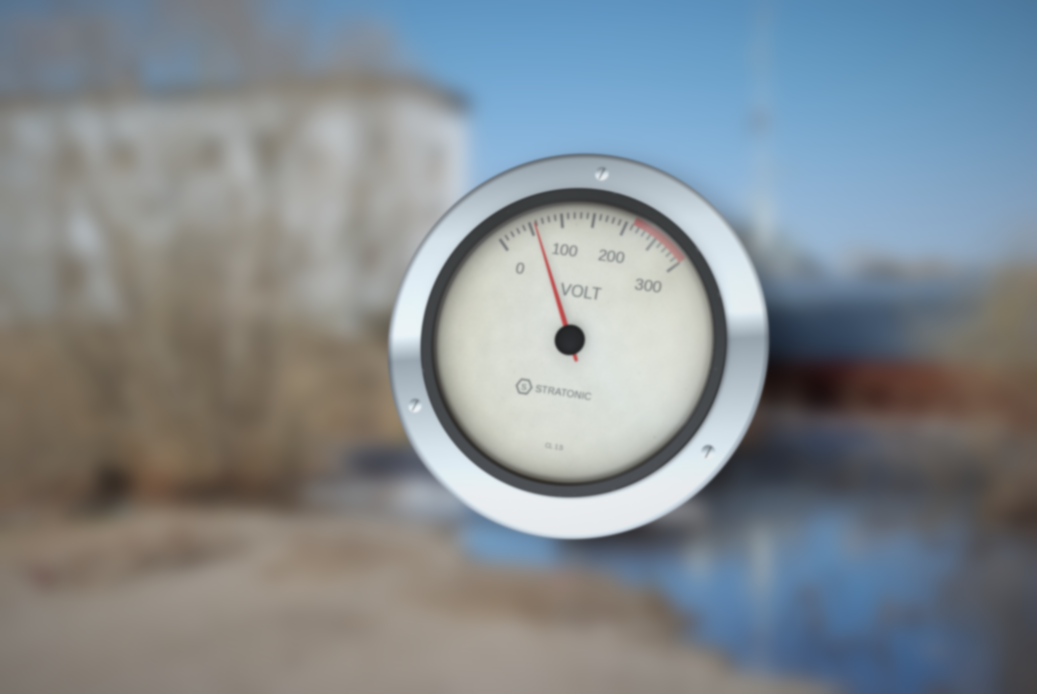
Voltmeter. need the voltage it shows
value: 60 V
